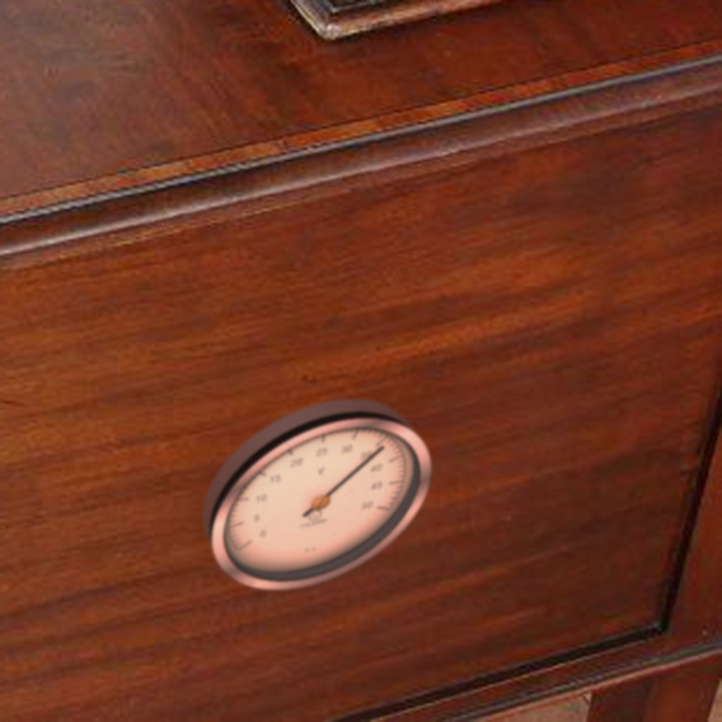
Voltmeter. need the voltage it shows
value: 35 V
